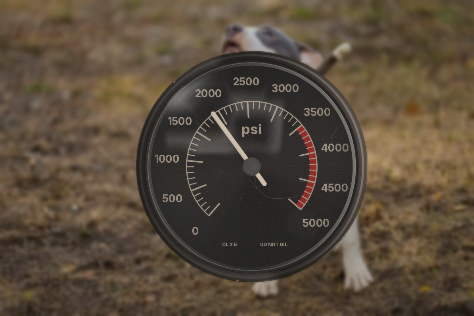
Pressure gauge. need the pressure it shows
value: 1900 psi
